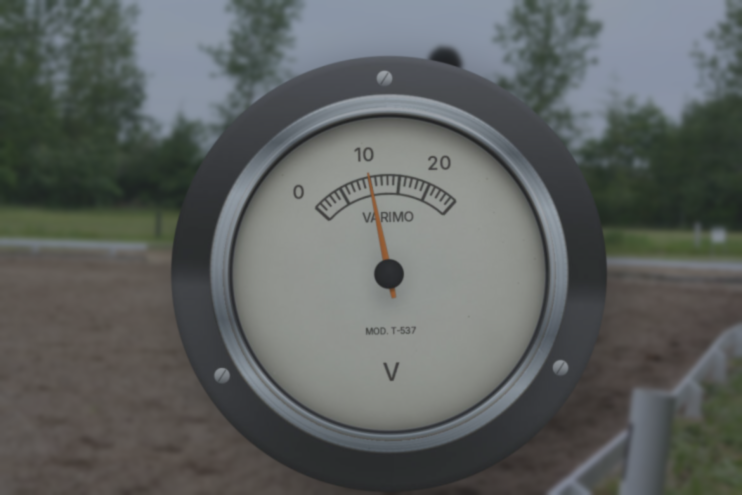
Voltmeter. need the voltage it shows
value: 10 V
